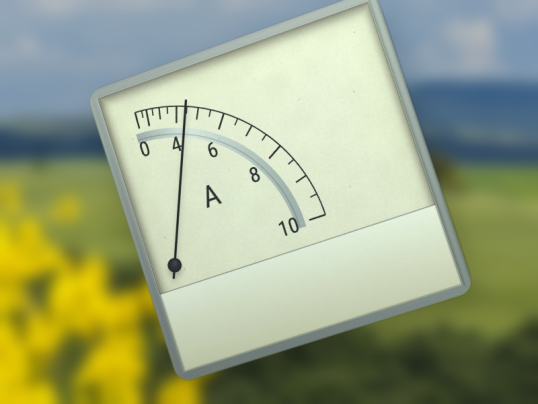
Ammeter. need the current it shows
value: 4.5 A
